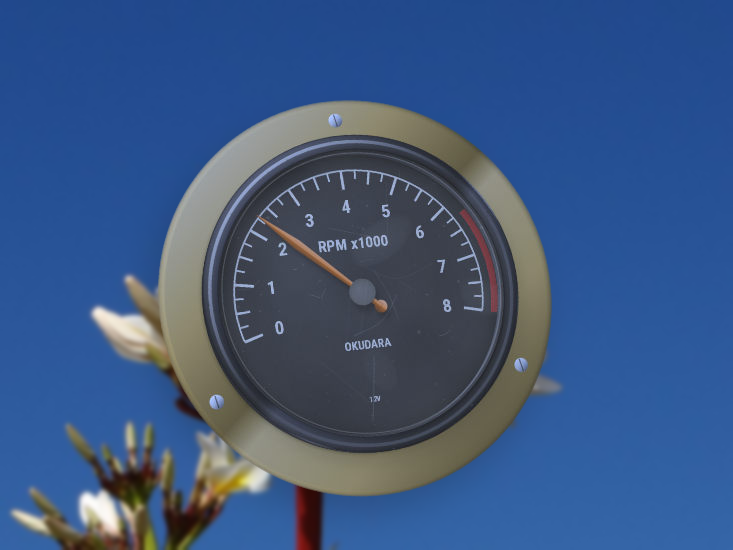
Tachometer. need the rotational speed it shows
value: 2250 rpm
